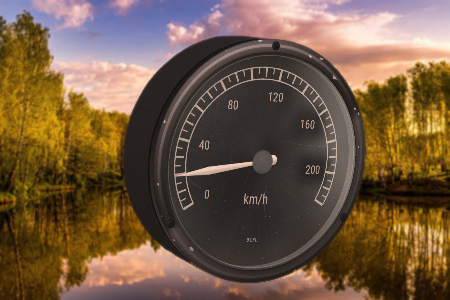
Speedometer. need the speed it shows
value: 20 km/h
